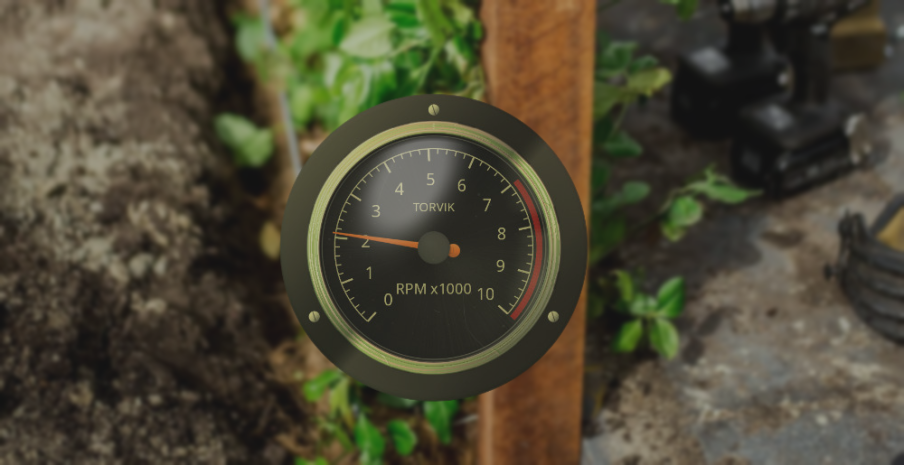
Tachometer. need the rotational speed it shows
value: 2100 rpm
